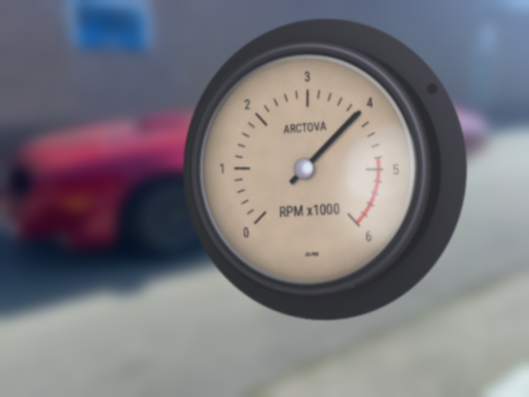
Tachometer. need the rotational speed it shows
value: 4000 rpm
